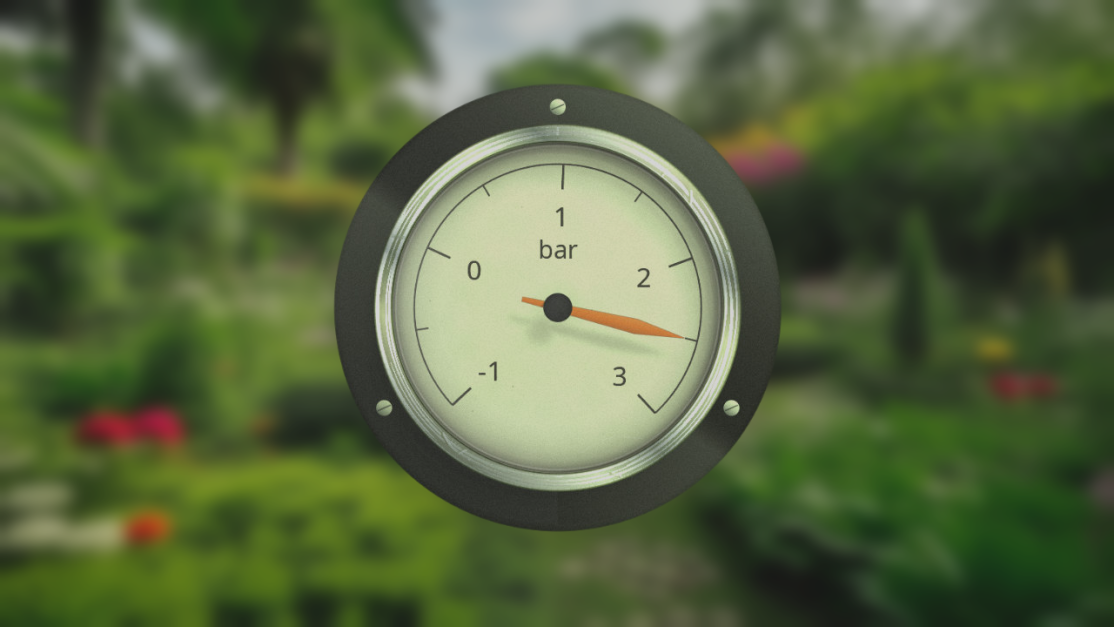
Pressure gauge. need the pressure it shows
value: 2.5 bar
